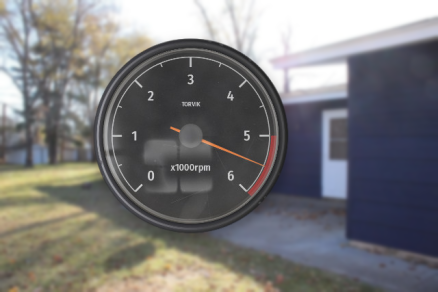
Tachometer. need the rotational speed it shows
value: 5500 rpm
